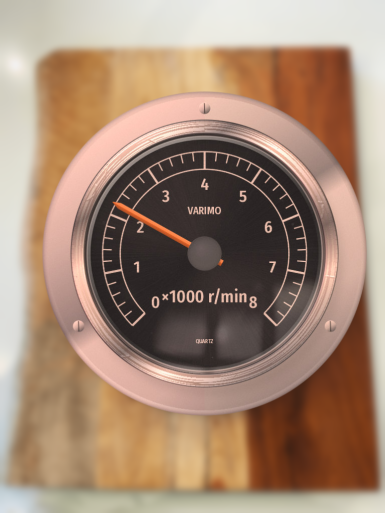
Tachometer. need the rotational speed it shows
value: 2200 rpm
